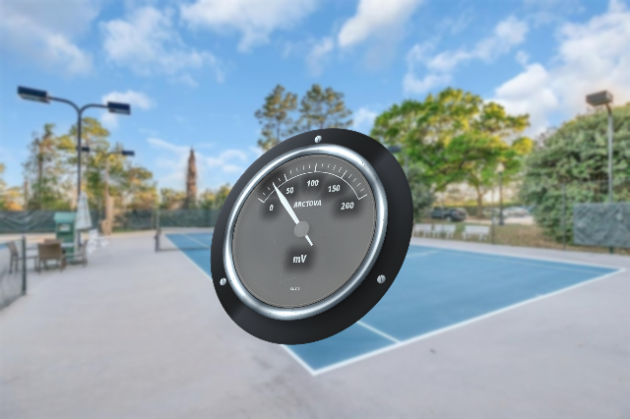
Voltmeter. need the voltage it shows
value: 30 mV
